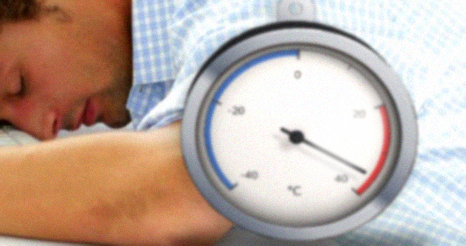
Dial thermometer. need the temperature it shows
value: 35 °C
